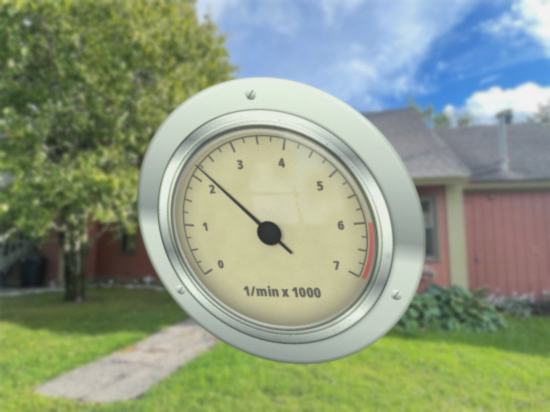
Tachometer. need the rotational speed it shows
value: 2250 rpm
